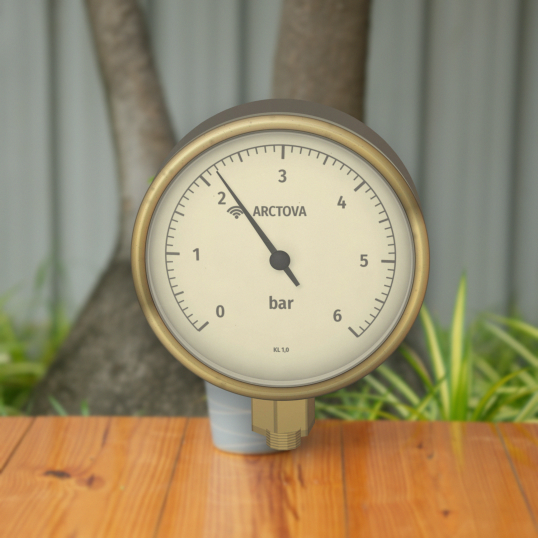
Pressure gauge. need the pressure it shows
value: 2.2 bar
